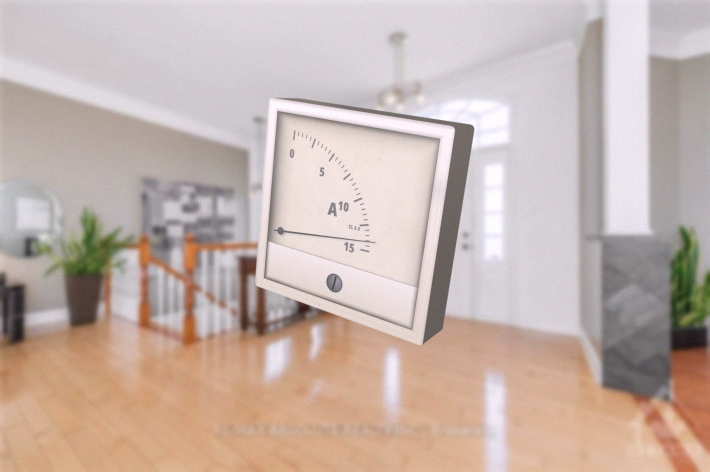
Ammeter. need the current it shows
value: 14 A
